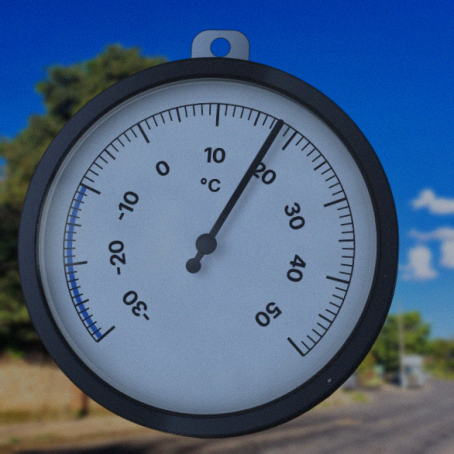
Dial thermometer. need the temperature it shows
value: 18 °C
